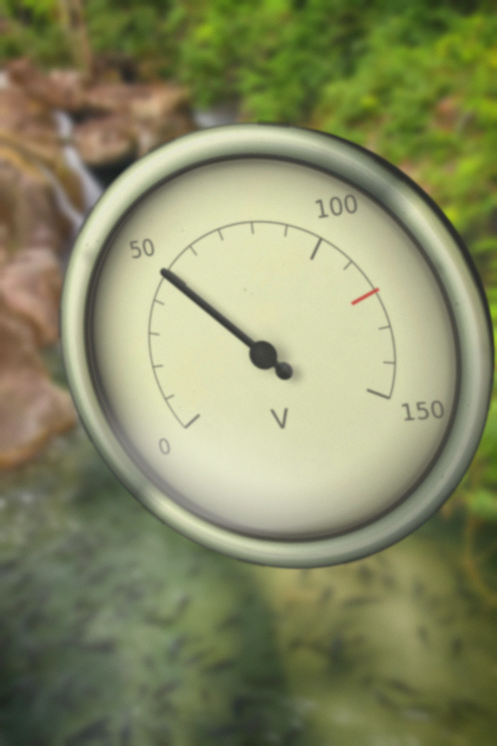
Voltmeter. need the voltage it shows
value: 50 V
